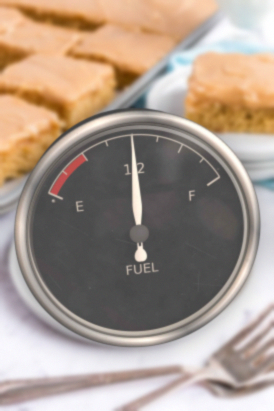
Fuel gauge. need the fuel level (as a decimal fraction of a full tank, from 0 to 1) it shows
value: 0.5
